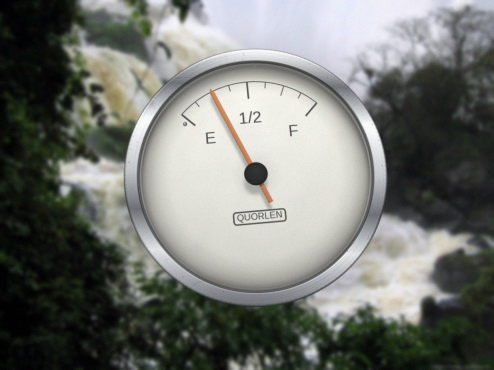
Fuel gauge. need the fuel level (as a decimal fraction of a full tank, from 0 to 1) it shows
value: 0.25
